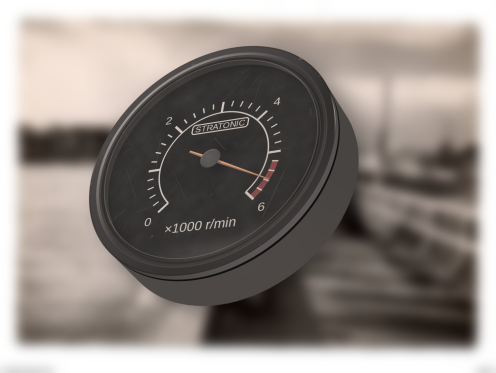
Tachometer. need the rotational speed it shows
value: 5600 rpm
